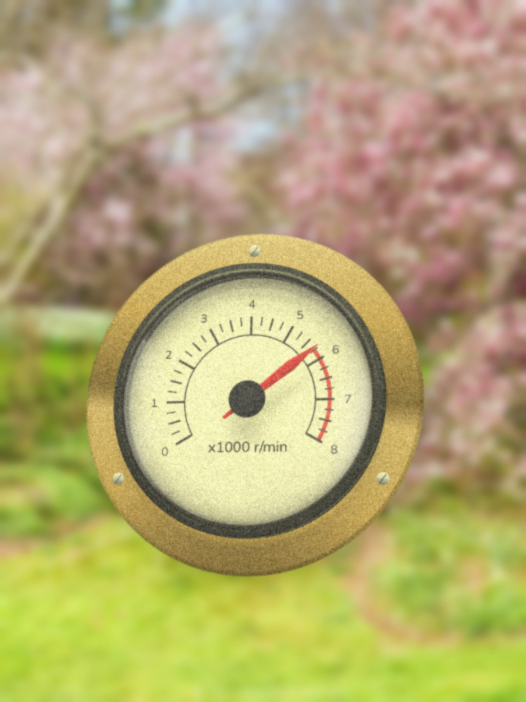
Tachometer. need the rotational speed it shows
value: 5750 rpm
